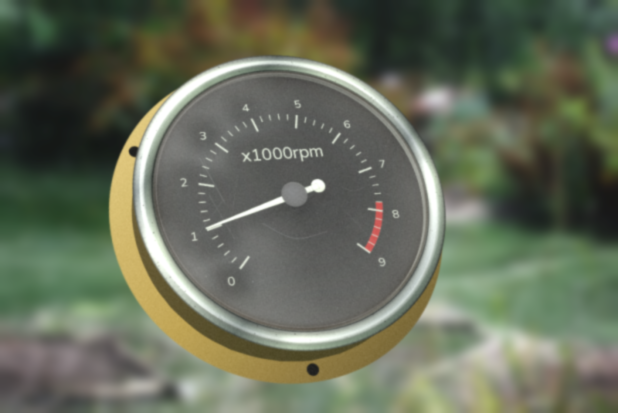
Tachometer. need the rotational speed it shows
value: 1000 rpm
